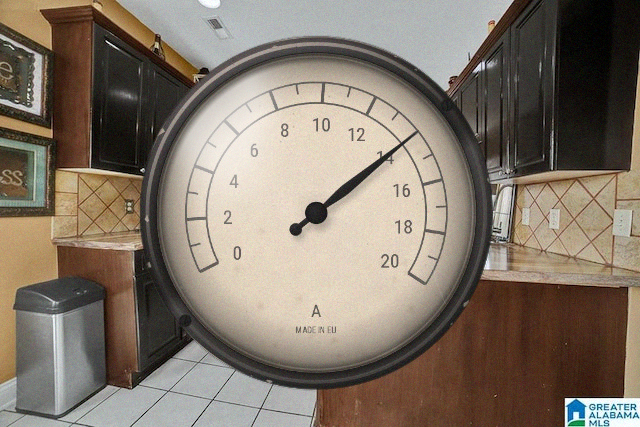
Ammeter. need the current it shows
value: 14 A
